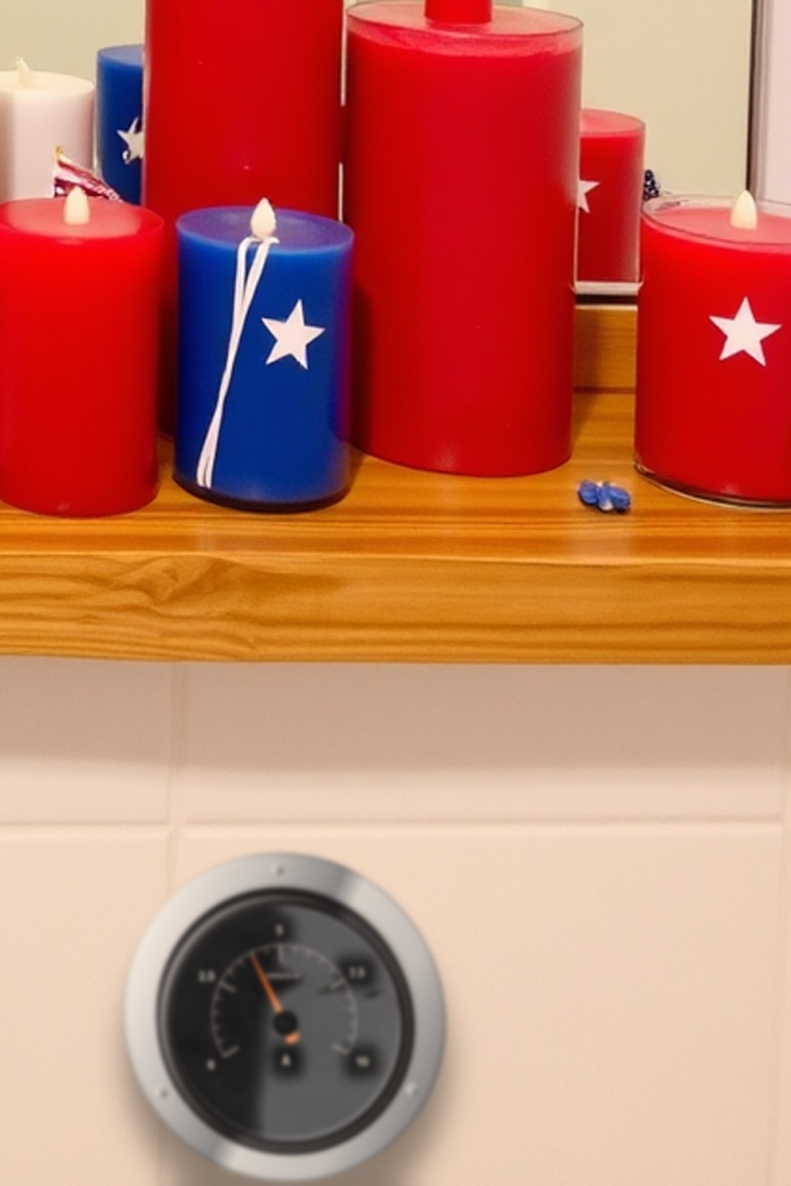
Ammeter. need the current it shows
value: 4 A
